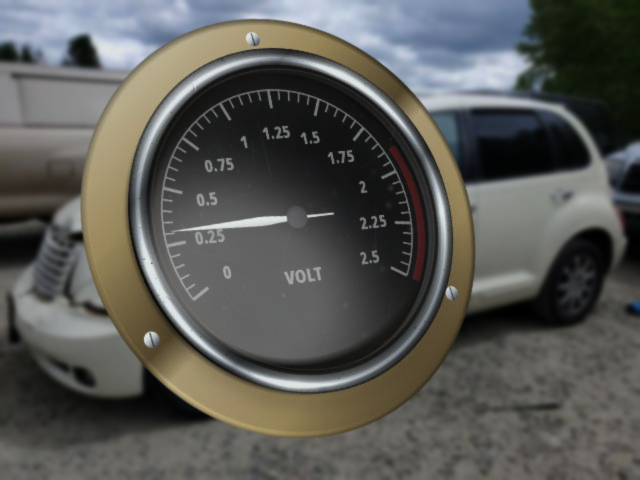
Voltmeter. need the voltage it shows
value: 0.3 V
